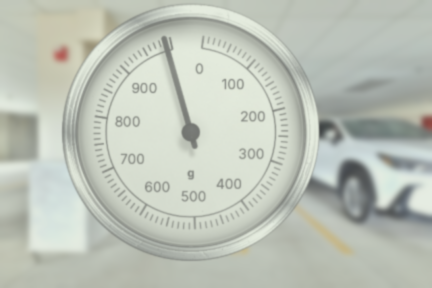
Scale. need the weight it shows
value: 990 g
